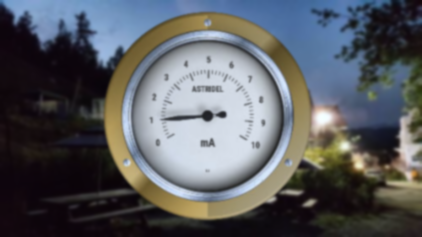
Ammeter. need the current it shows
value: 1 mA
